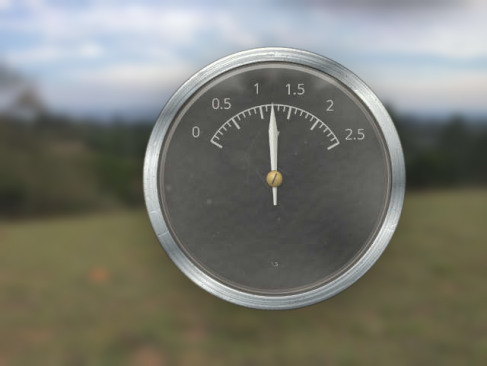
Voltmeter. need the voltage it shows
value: 1.2 V
